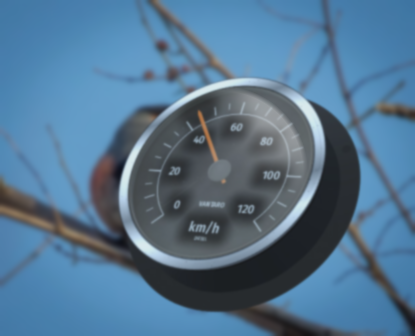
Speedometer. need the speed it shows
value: 45 km/h
